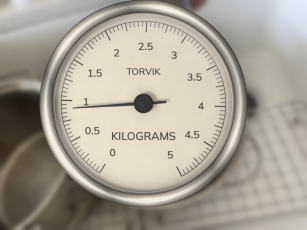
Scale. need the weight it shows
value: 0.9 kg
